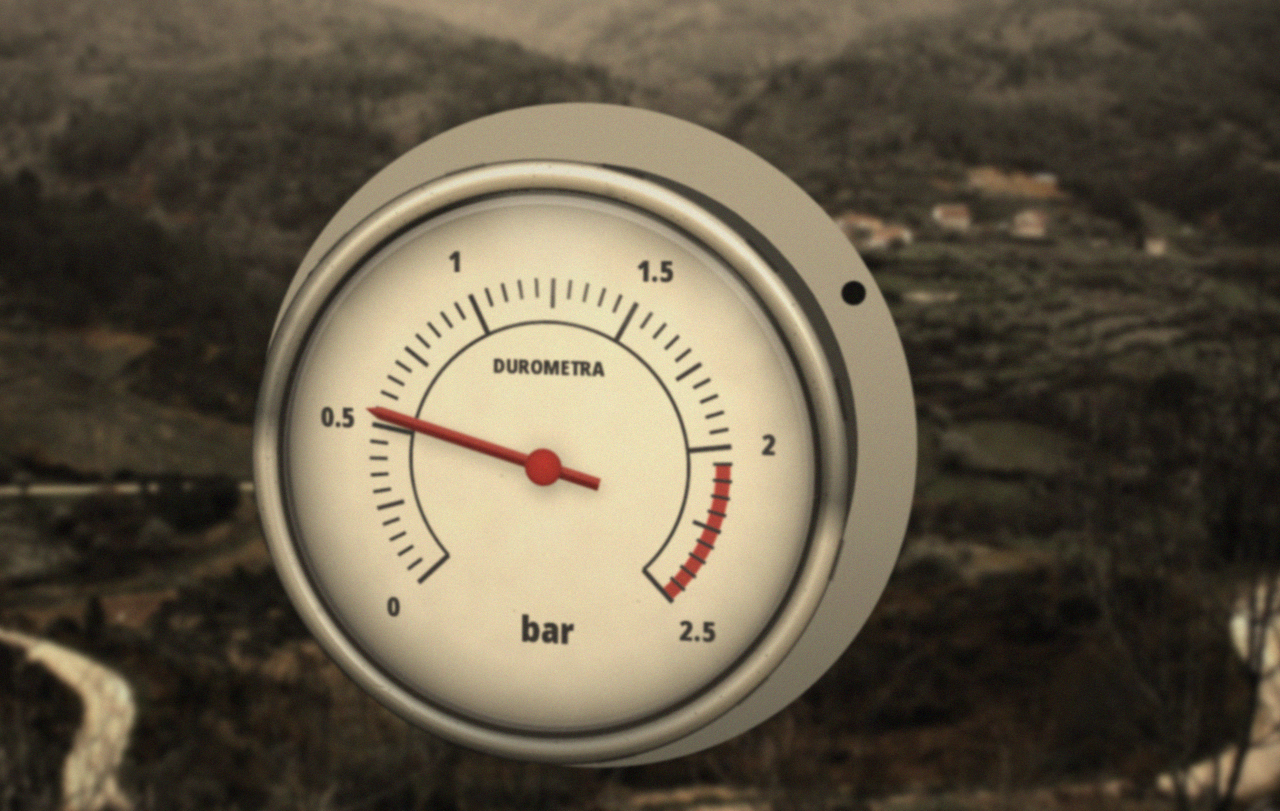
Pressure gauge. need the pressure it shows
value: 0.55 bar
